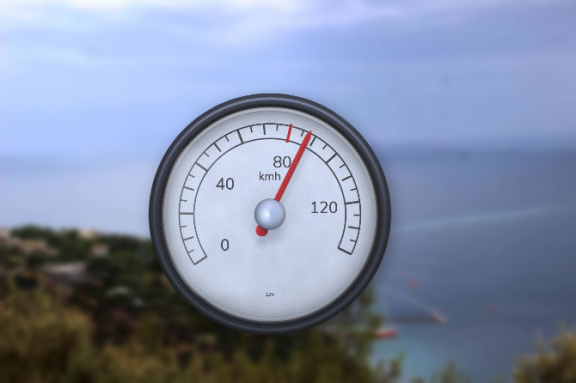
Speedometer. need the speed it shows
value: 87.5 km/h
